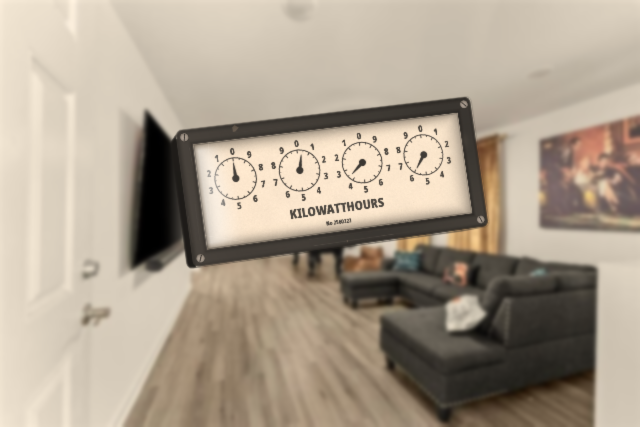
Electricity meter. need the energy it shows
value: 36 kWh
